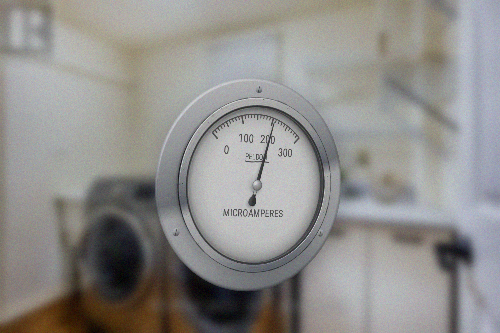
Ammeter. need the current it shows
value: 200 µA
